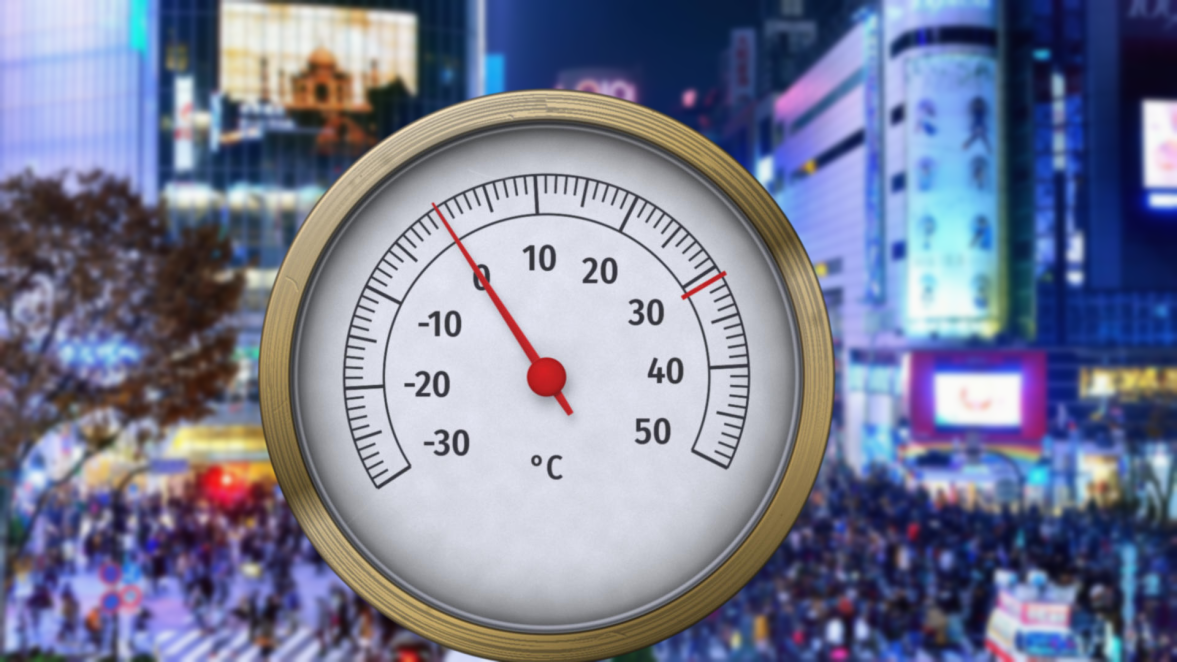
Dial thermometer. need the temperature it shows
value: 0 °C
